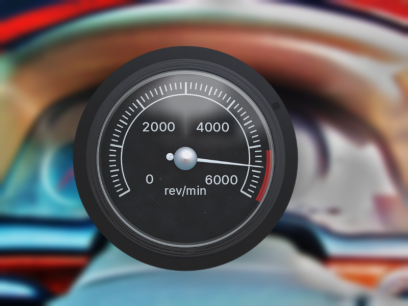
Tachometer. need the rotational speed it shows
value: 5400 rpm
